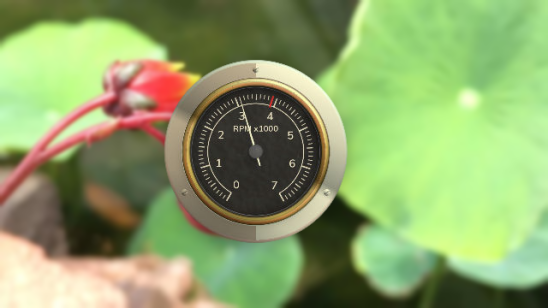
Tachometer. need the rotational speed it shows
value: 3100 rpm
